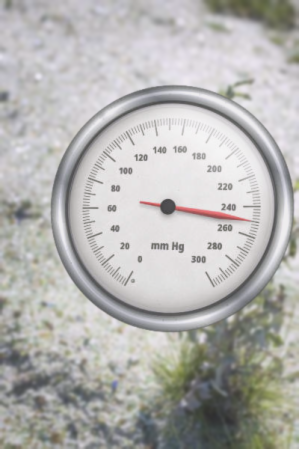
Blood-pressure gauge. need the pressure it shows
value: 250 mmHg
